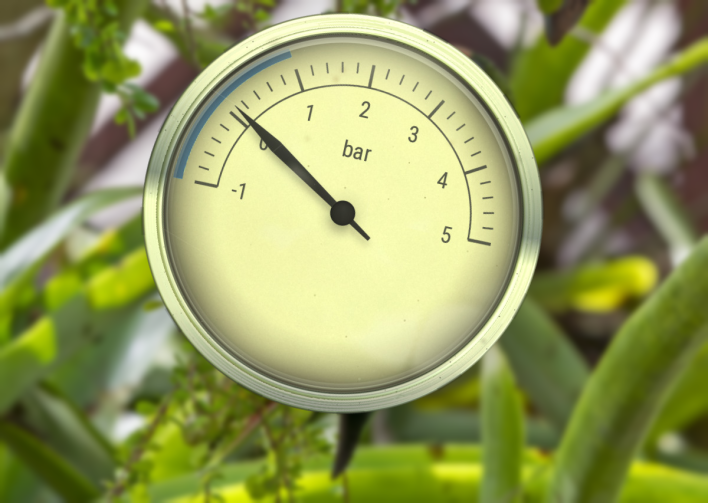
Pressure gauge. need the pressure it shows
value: 0.1 bar
